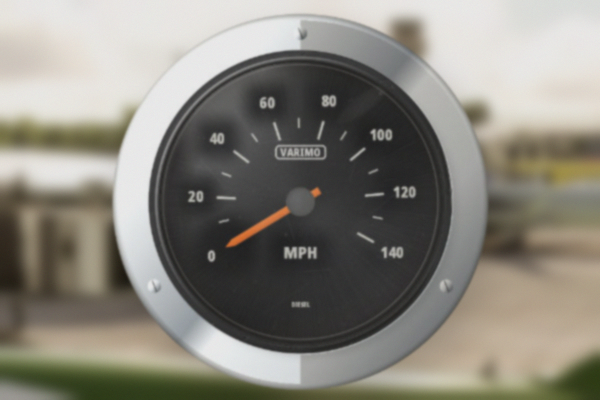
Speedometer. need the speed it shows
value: 0 mph
